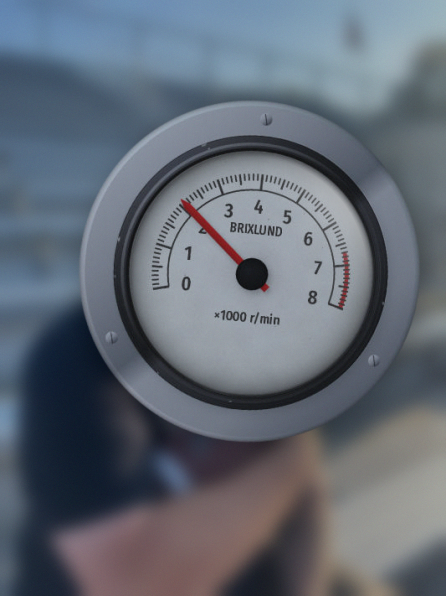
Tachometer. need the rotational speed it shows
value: 2100 rpm
